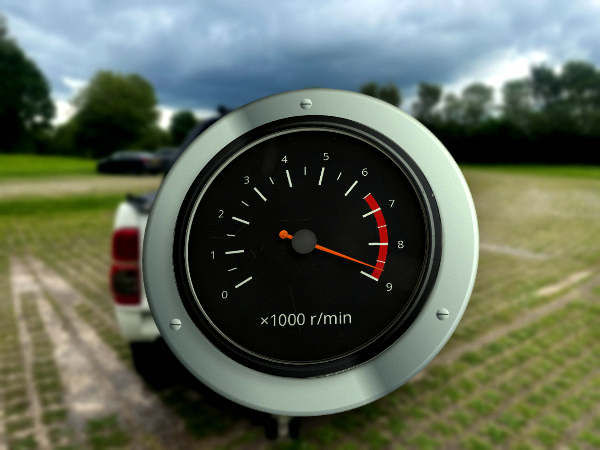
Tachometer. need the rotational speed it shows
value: 8750 rpm
